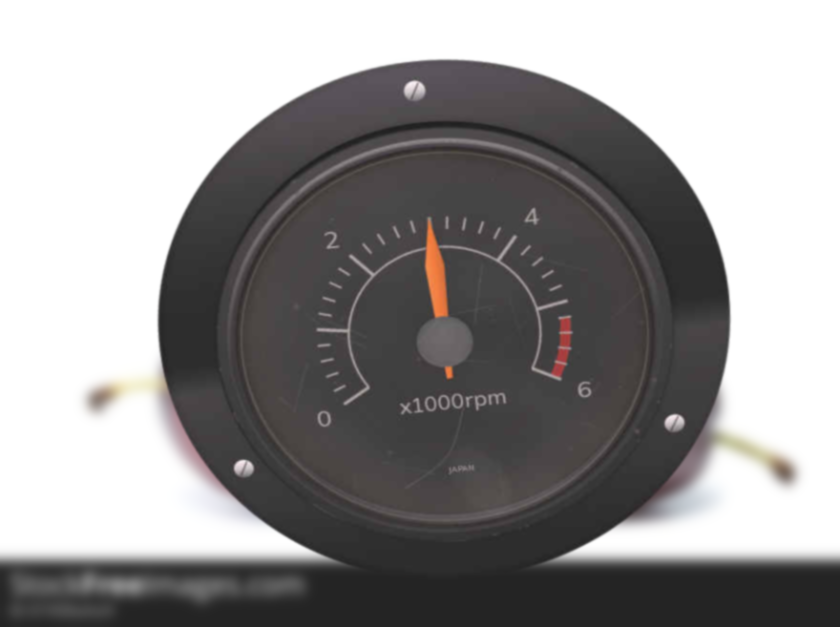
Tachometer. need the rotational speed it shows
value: 3000 rpm
